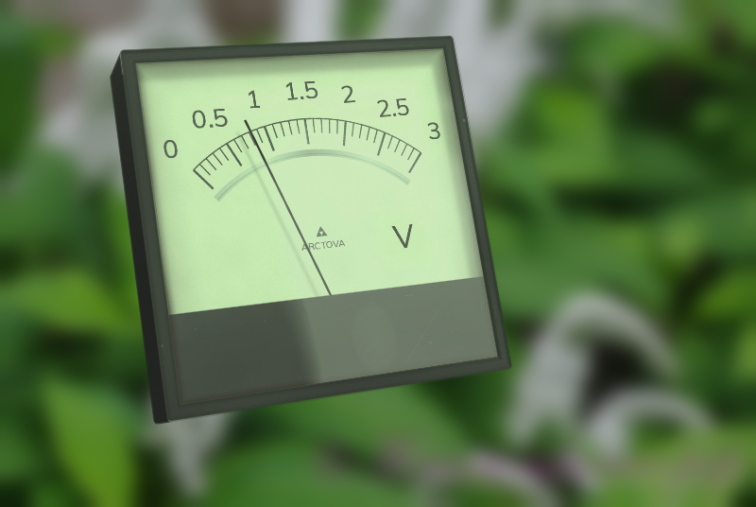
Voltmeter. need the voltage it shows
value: 0.8 V
